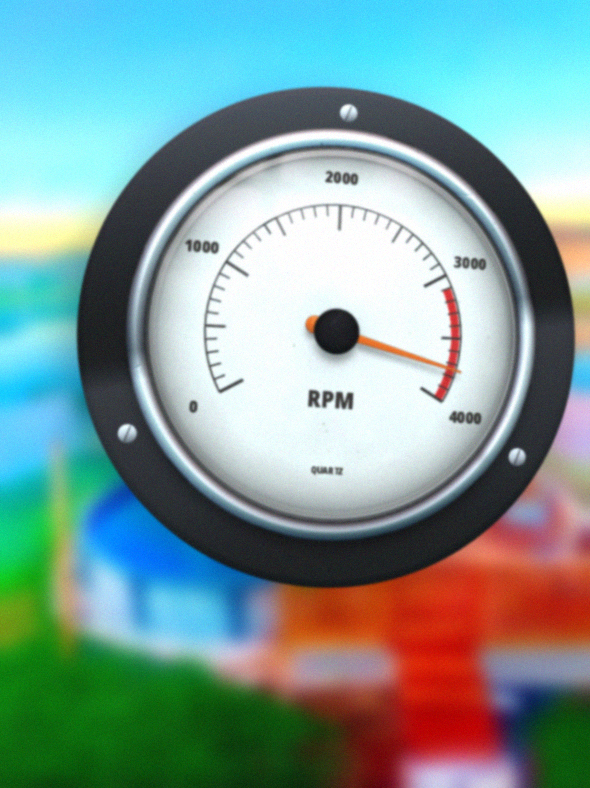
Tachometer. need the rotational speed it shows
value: 3750 rpm
